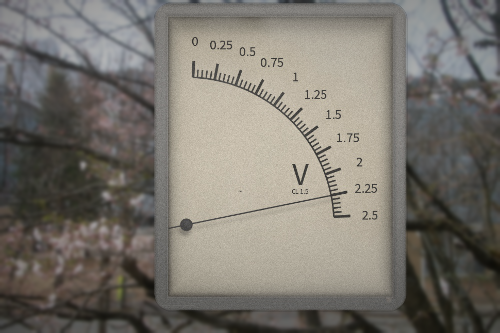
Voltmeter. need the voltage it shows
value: 2.25 V
